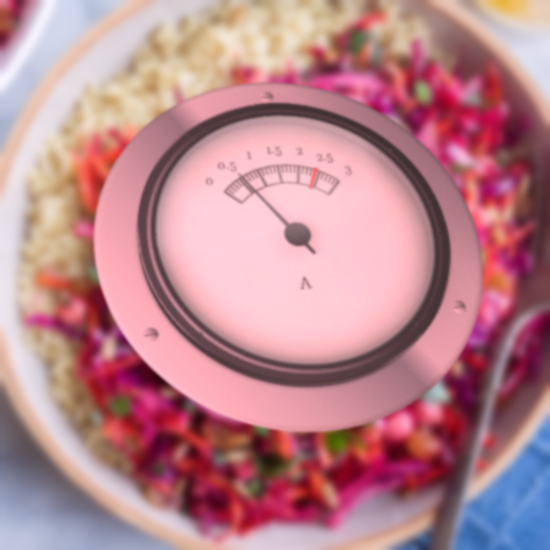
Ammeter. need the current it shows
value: 0.5 A
